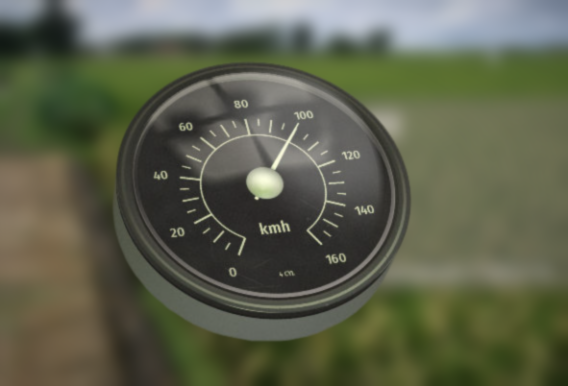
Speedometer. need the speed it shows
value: 100 km/h
